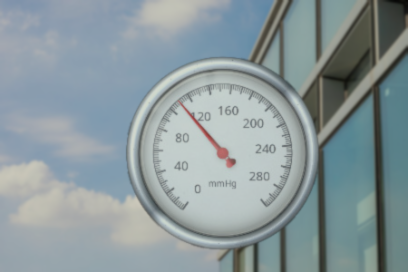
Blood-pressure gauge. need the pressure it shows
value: 110 mmHg
